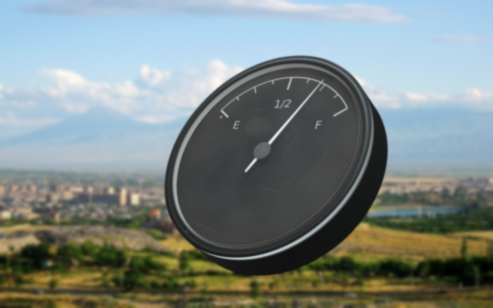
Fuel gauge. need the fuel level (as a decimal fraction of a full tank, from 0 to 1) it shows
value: 0.75
